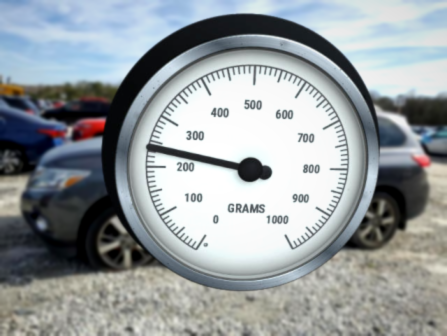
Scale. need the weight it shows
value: 240 g
